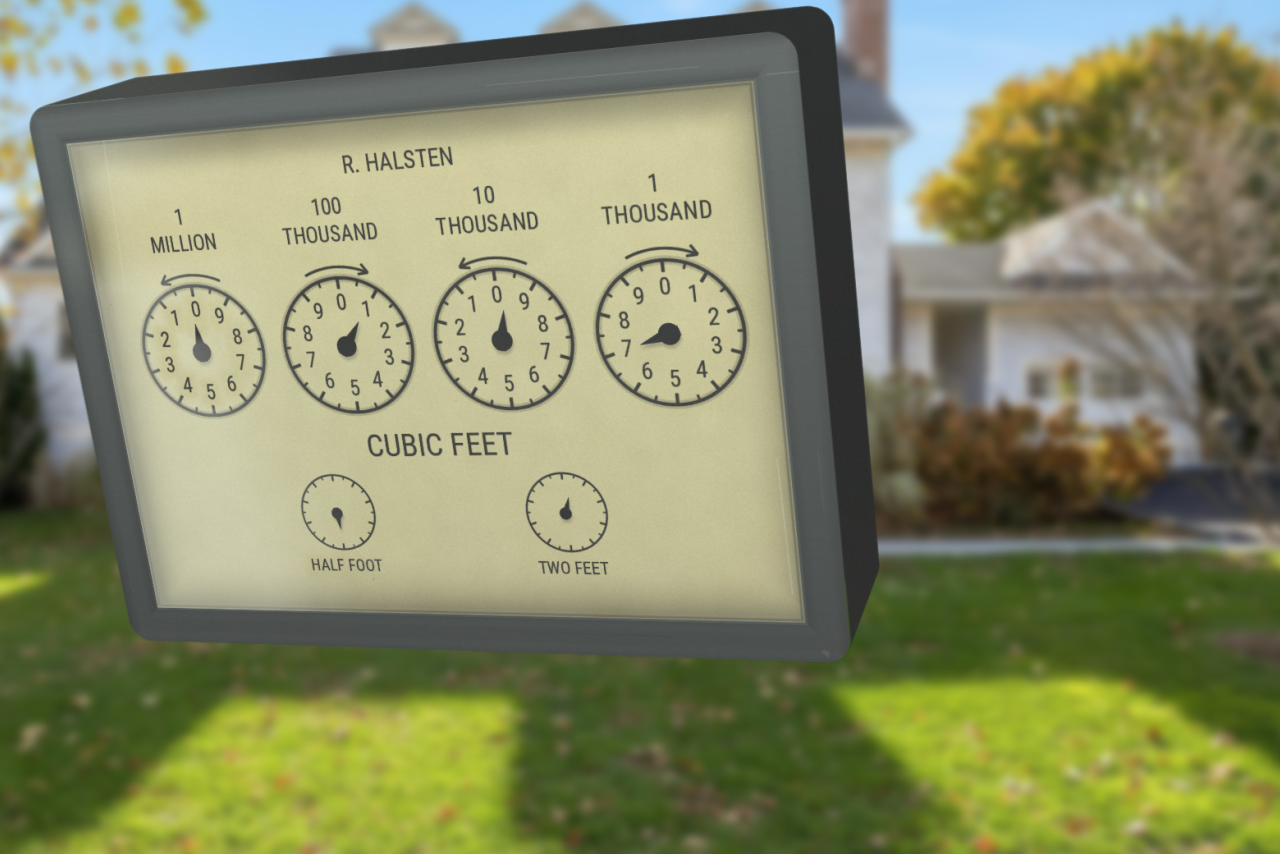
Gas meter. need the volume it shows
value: 9700 ft³
